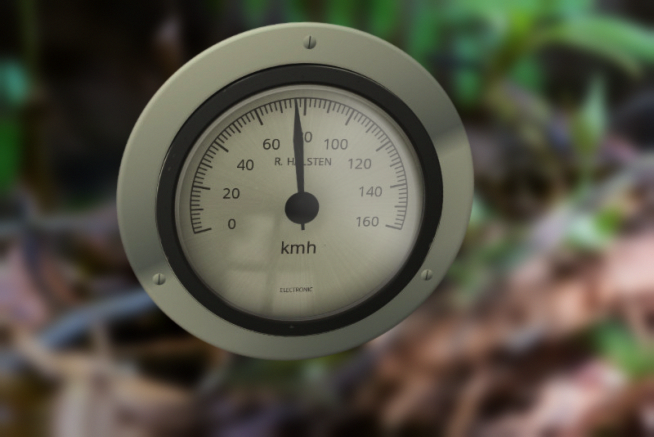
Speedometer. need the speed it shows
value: 76 km/h
